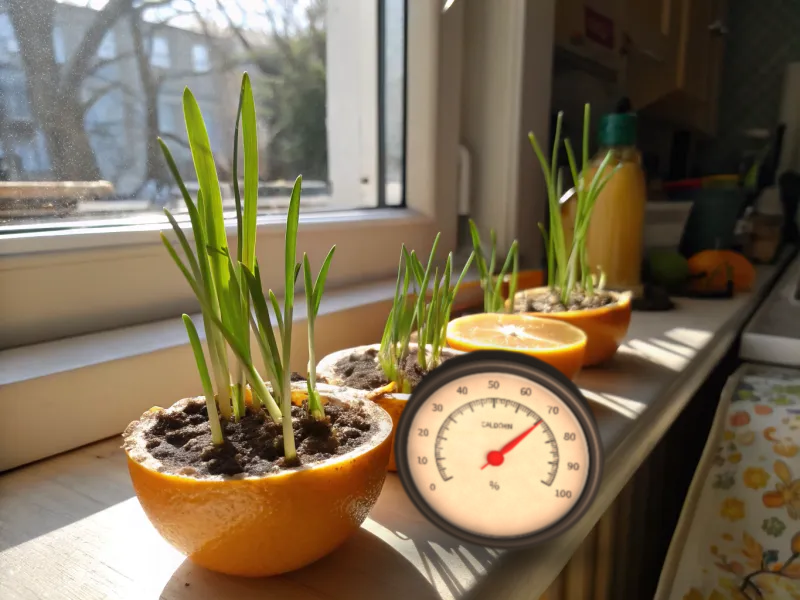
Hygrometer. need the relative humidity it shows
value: 70 %
